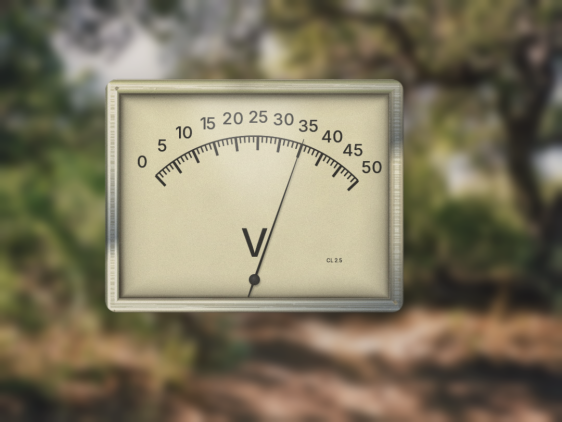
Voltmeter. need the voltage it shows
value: 35 V
